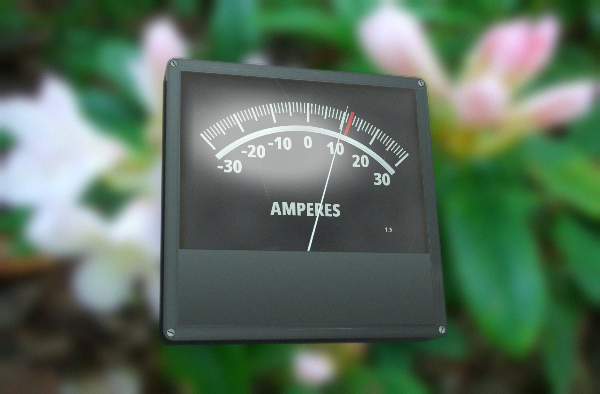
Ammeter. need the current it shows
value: 10 A
